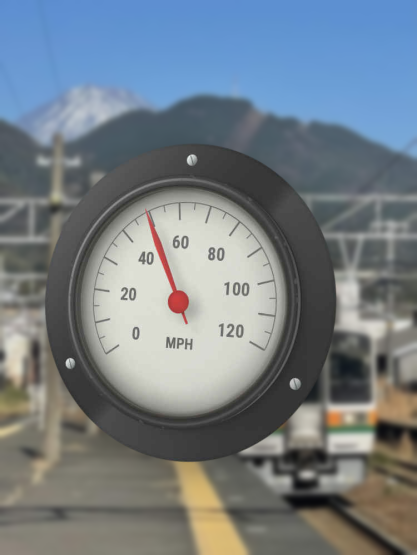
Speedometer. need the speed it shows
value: 50 mph
